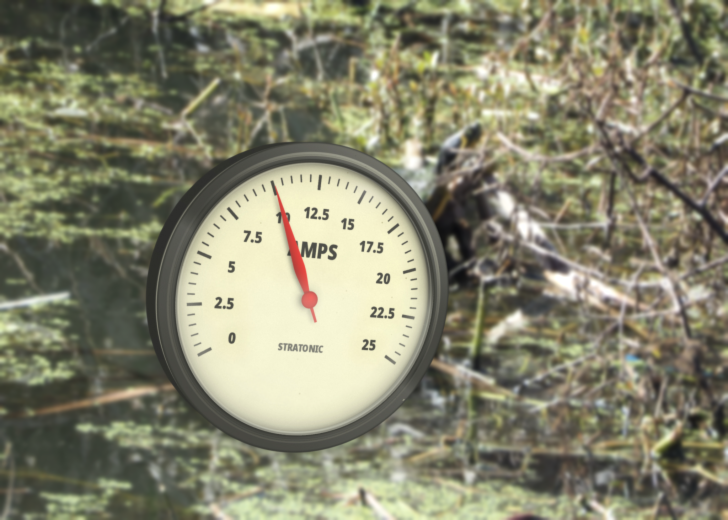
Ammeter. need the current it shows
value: 10 A
